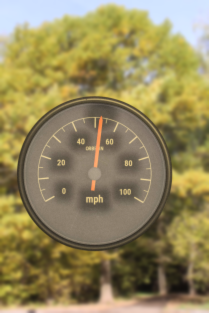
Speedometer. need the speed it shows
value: 52.5 mph
